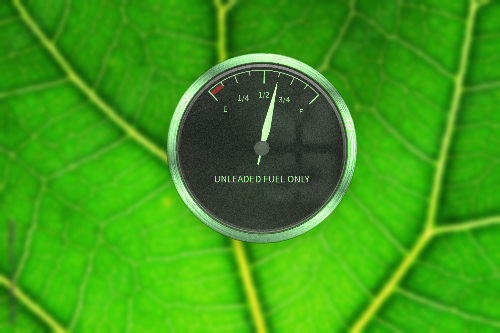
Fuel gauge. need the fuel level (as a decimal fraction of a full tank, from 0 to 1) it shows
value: 0.625
